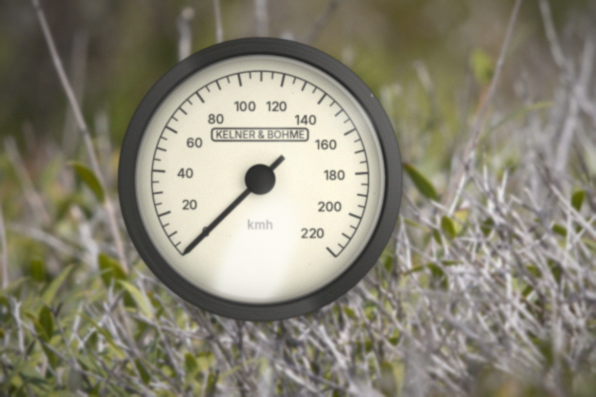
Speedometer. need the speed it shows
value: 0 km/h
